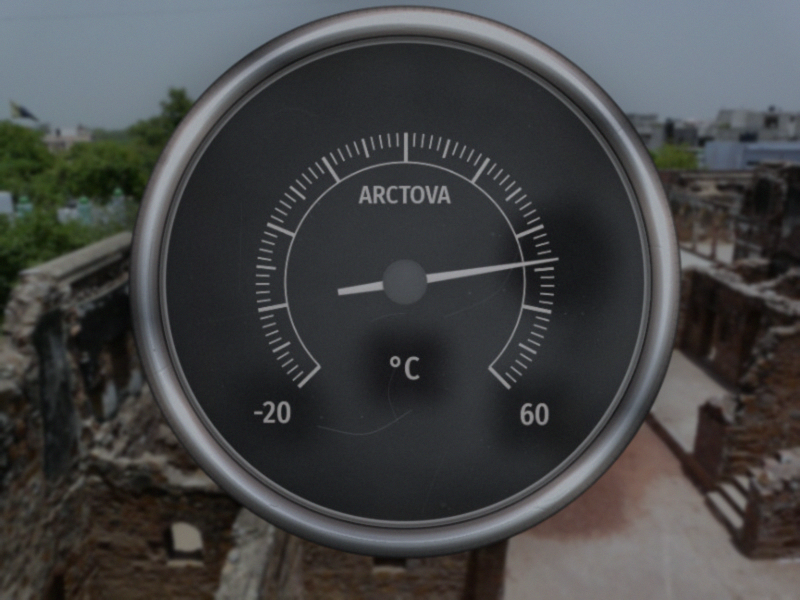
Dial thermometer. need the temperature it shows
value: 44 °C
